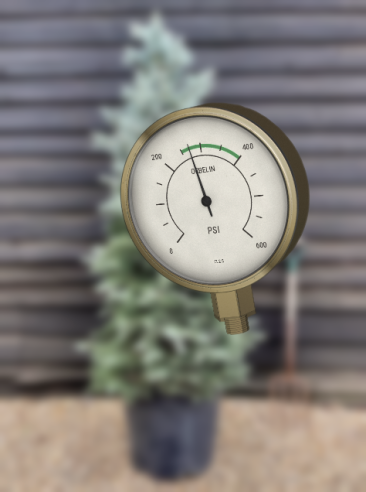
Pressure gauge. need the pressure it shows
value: 275 psi
